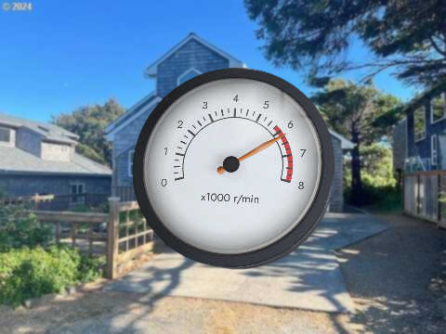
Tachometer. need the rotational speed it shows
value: 6250 rpm
